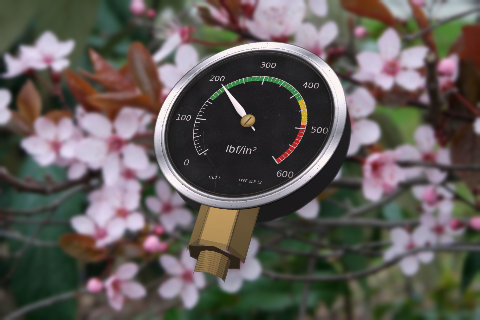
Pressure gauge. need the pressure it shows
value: 200 psi
